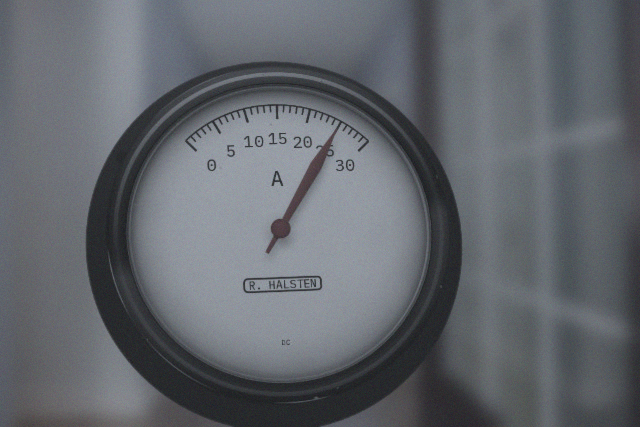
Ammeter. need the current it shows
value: 25 A
